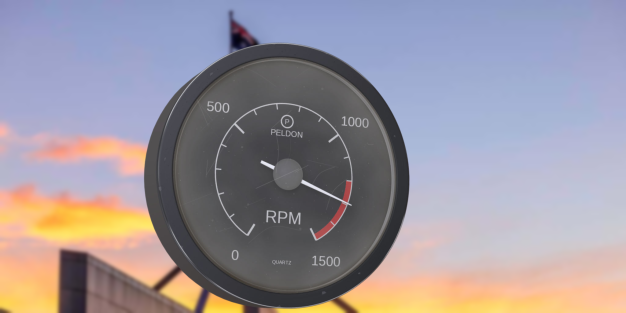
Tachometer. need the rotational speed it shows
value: 1300 rpm
